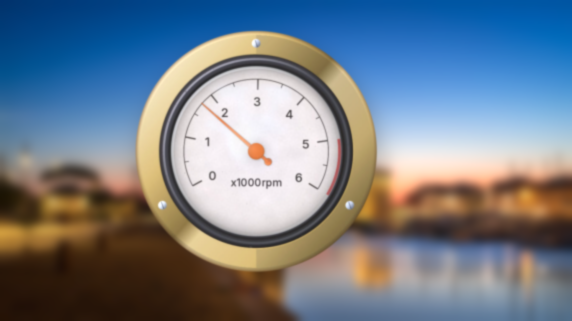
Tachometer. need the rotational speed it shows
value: 1750 rpm
